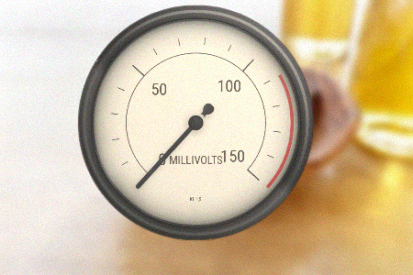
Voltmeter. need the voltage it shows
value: 0 mV
